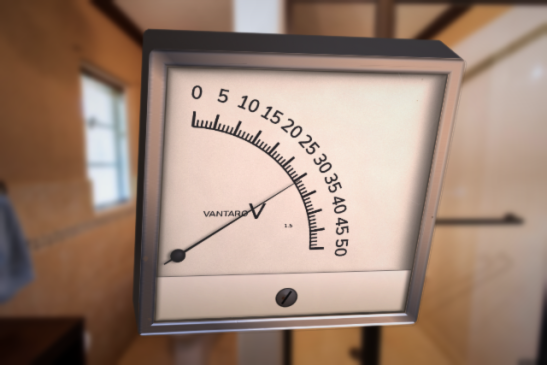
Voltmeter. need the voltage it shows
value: 30 V
